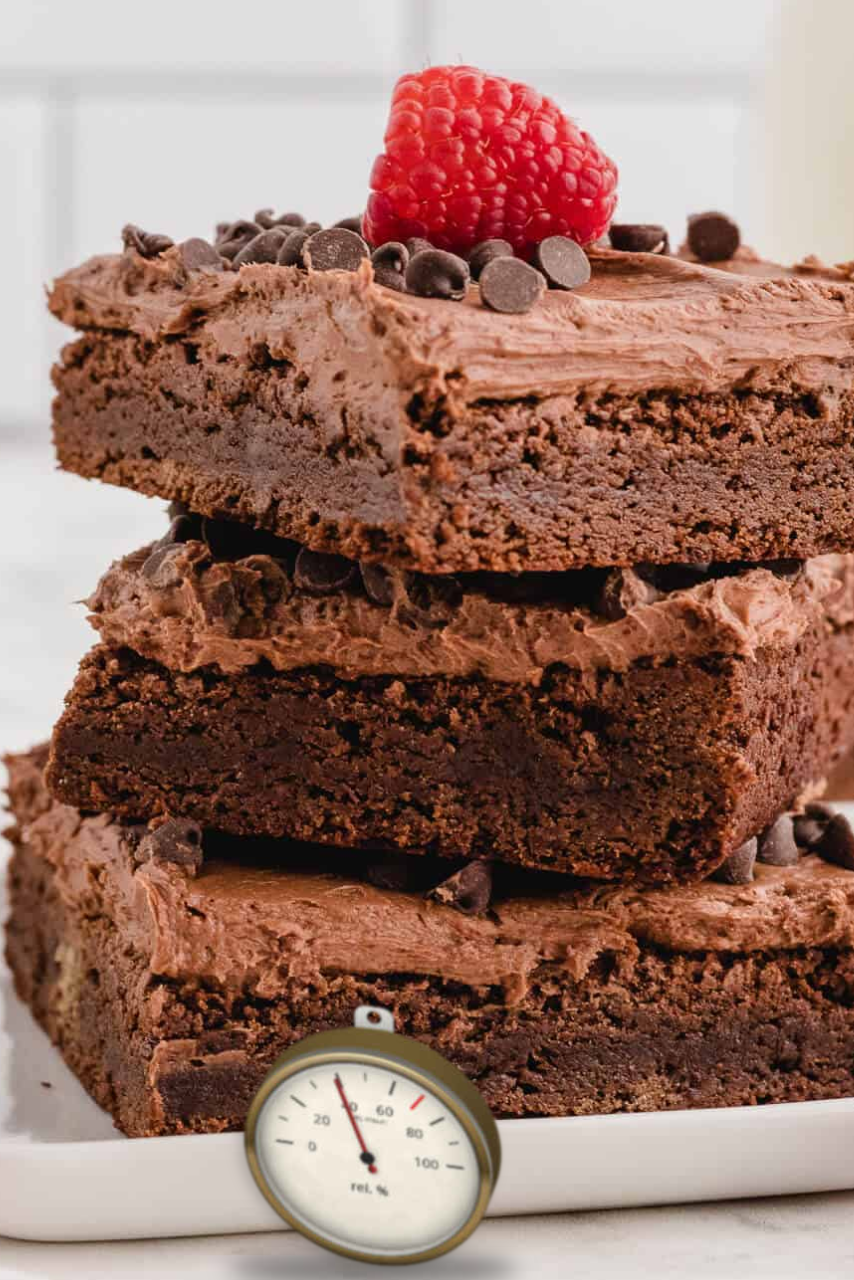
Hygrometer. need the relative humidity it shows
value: 40 %
